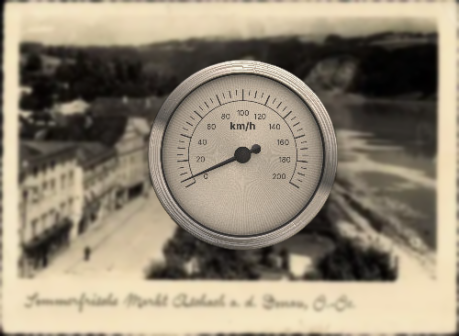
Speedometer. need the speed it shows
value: 5 km/h
